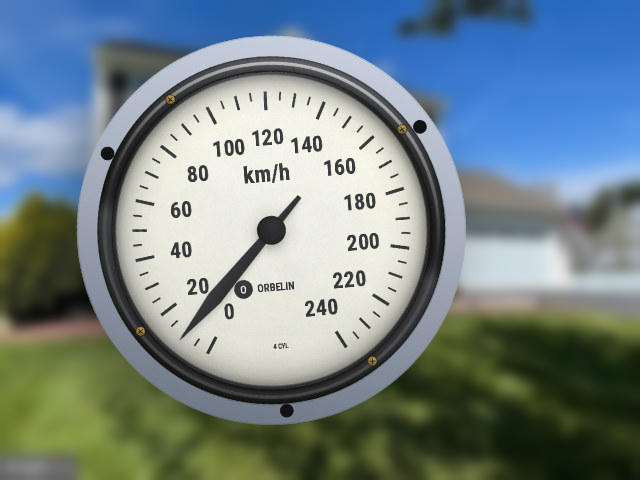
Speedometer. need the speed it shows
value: 10 km/h
